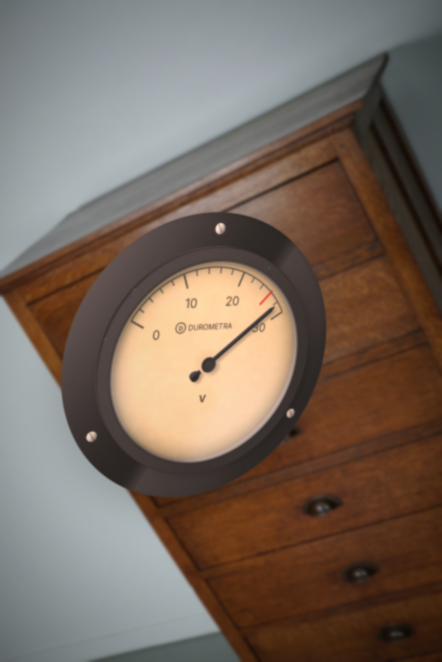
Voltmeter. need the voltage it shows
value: 28 V
